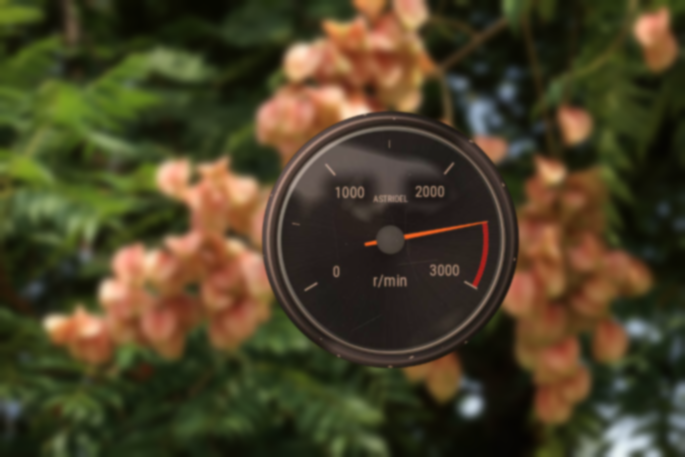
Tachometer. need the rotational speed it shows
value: 2500 rpm
